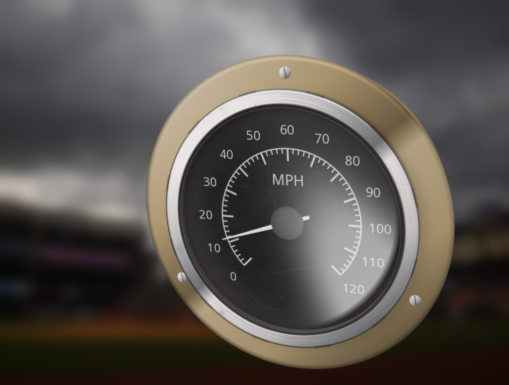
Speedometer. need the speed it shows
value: 12 mph
